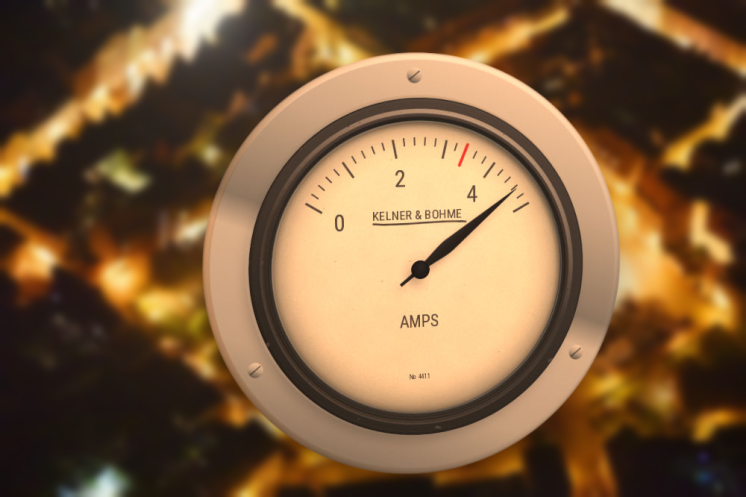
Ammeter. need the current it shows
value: 4.6 A
